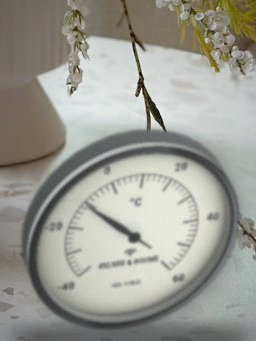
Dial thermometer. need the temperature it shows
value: -10 °C
